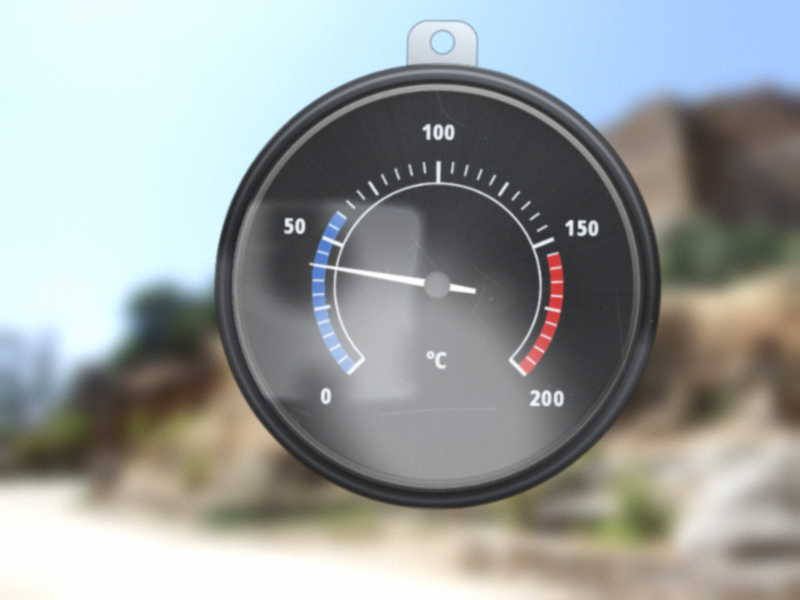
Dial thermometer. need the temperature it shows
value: 40 °C
